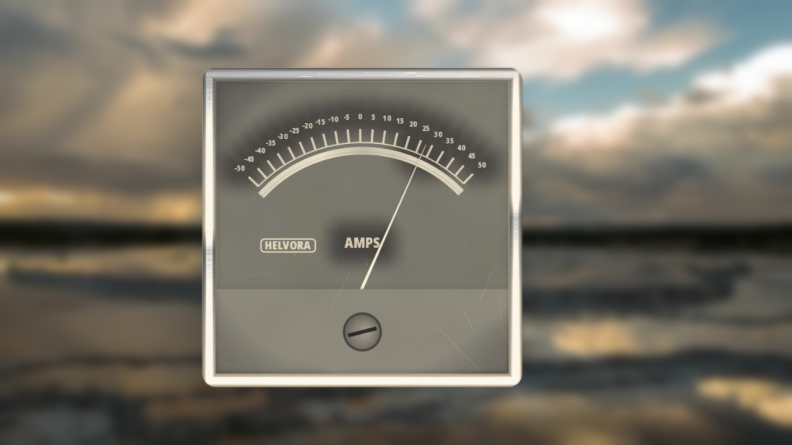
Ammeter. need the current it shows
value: 27.5 A
